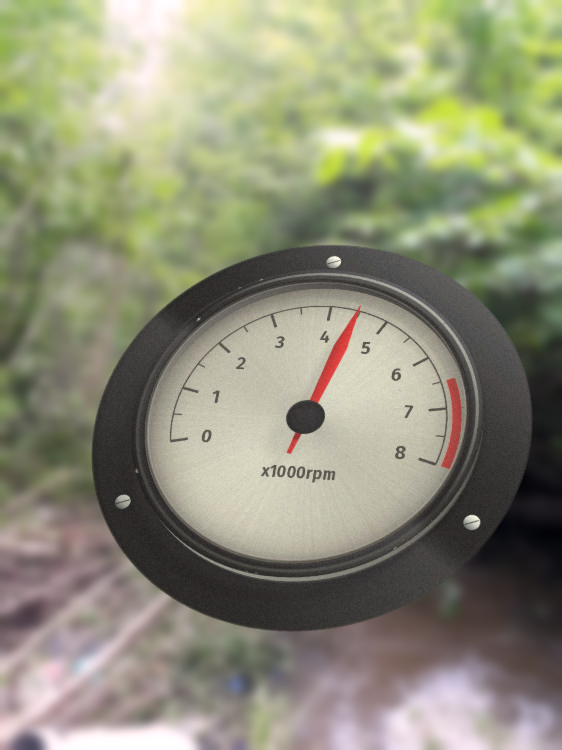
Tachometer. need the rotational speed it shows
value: 4500 rpm
